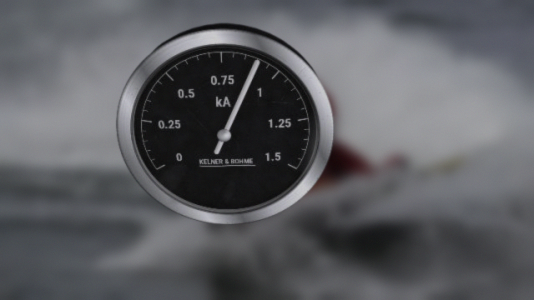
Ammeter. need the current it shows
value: 0.9 kA
